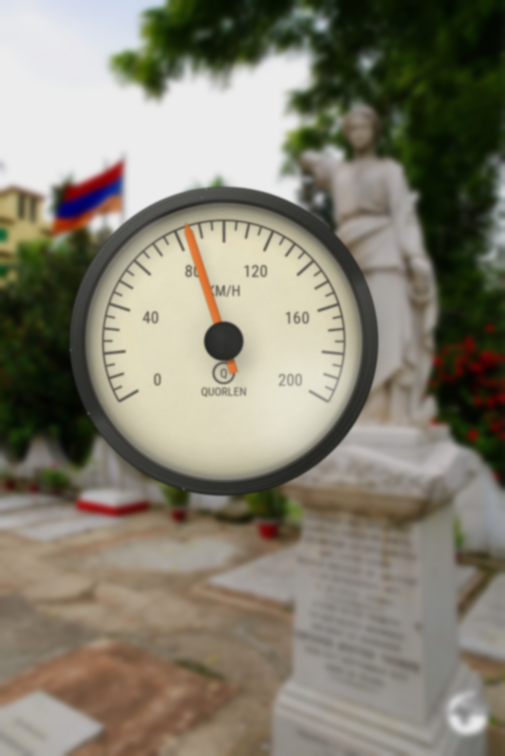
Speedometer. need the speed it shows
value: 85 km/h
